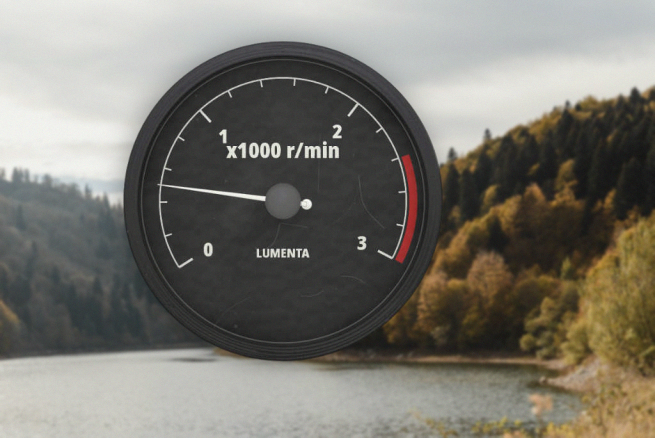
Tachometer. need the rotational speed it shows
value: 500 rpm
